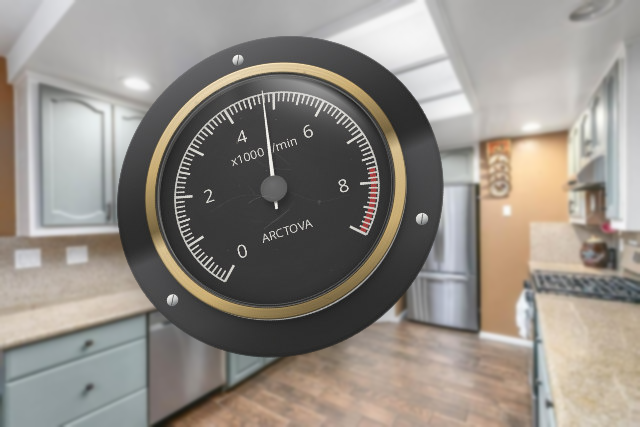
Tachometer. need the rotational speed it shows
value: 4800 rpm
